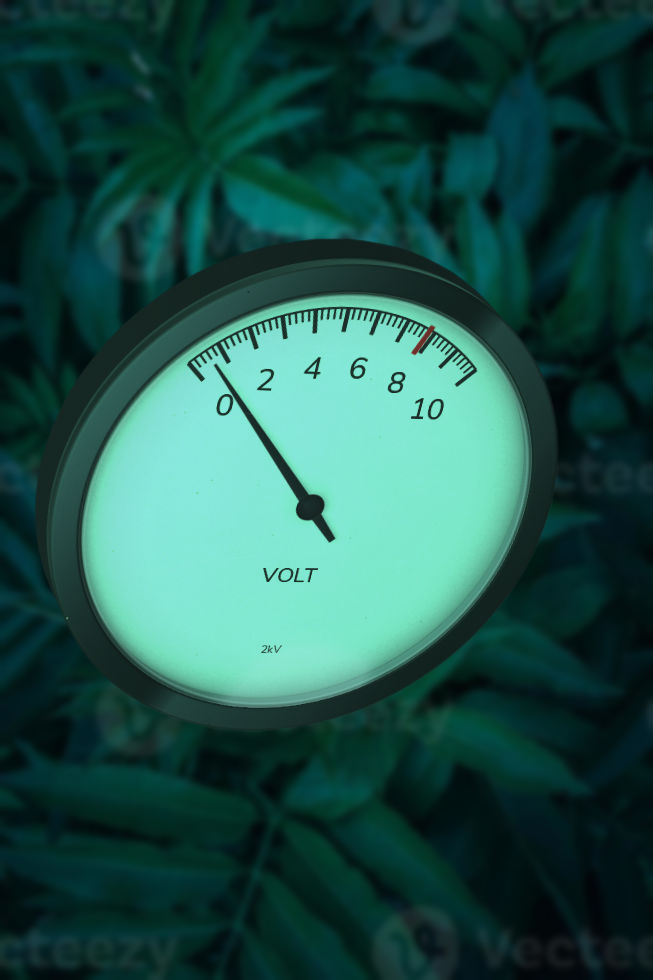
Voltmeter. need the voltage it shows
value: 0.6 V
